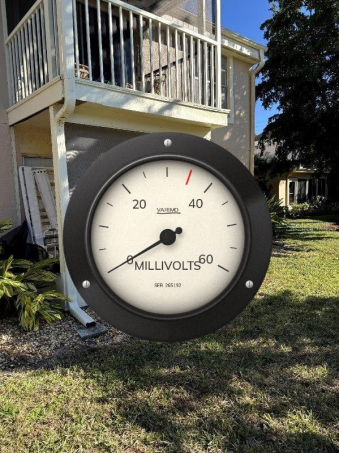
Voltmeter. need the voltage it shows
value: 0 mV
